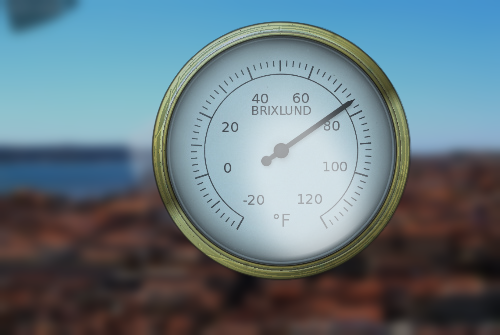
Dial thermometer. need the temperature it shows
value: 76 °F
